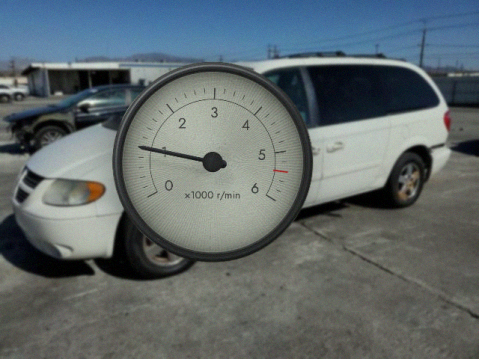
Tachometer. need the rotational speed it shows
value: 1000 rpm
